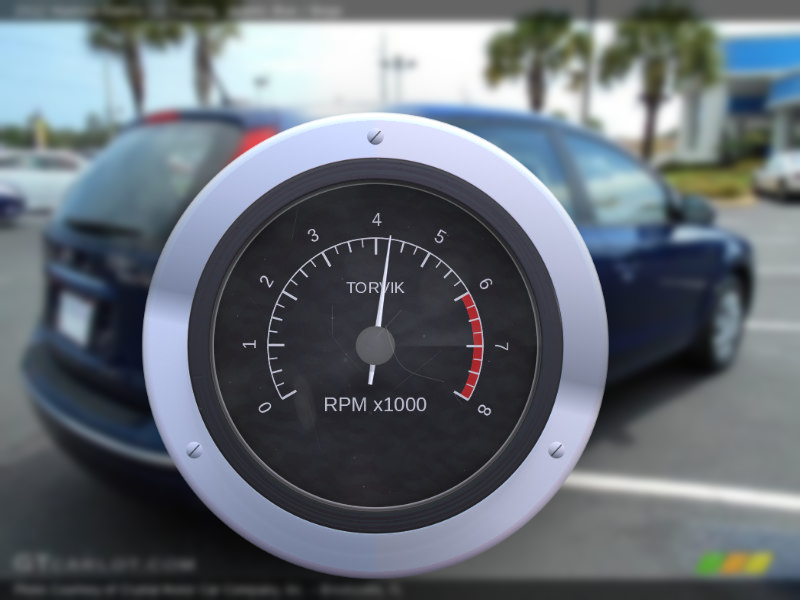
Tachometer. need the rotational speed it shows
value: 4250 rpm
